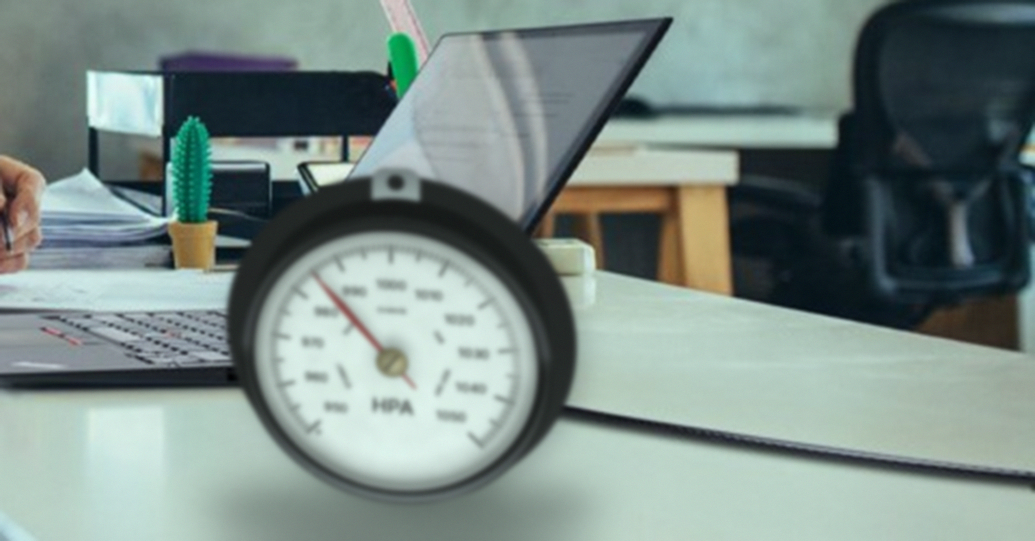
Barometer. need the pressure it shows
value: 985 hPa
